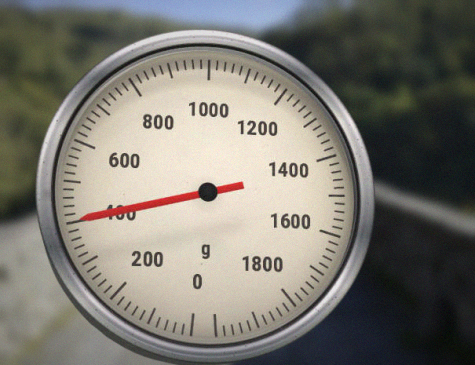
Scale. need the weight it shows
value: 400 g
